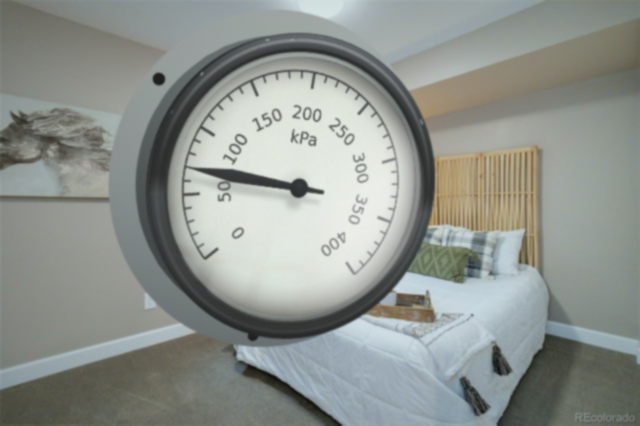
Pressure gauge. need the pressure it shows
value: 70 kPa
